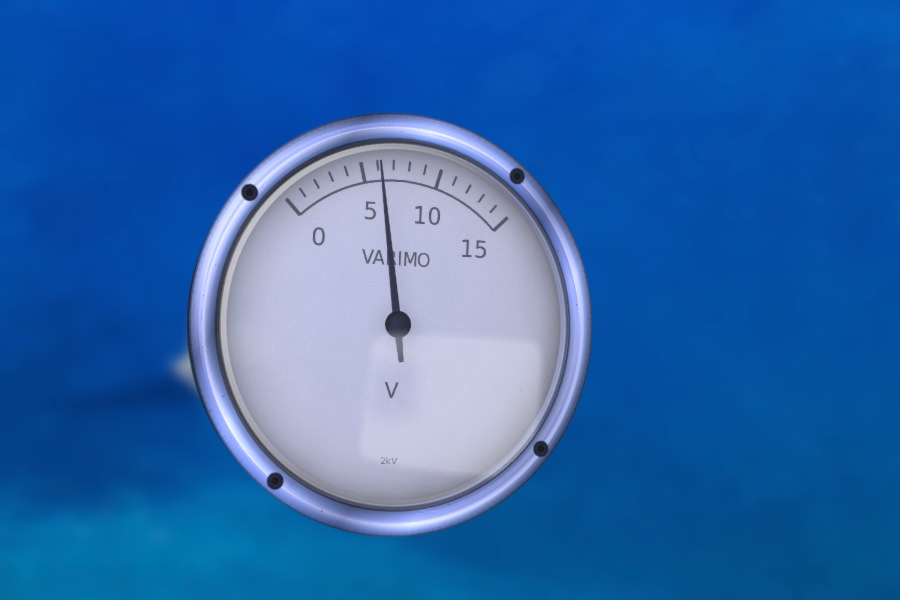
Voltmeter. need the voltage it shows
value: 6 V
